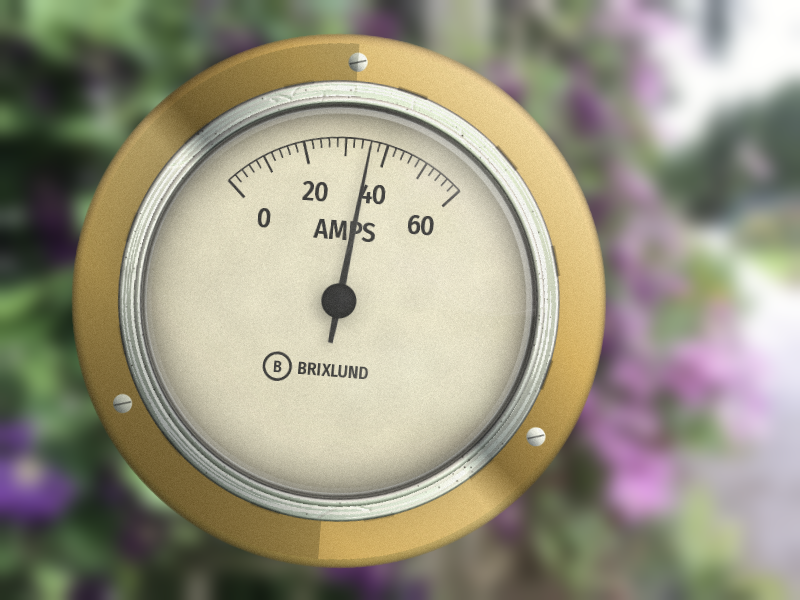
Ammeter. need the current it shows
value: 36 A
